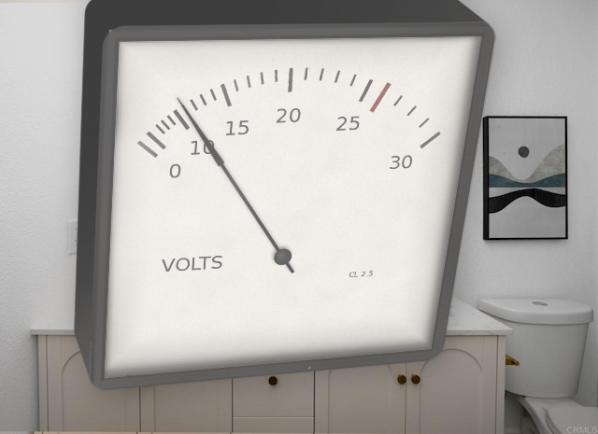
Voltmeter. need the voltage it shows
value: 11 V
